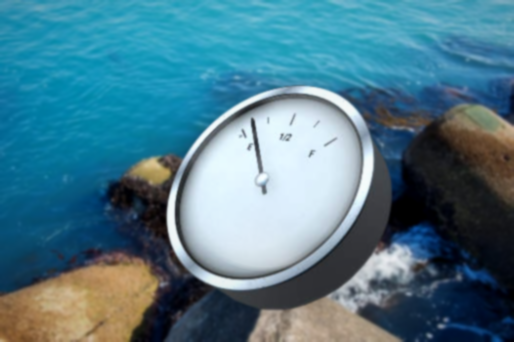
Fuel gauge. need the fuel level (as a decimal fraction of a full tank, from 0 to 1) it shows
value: 0.125
